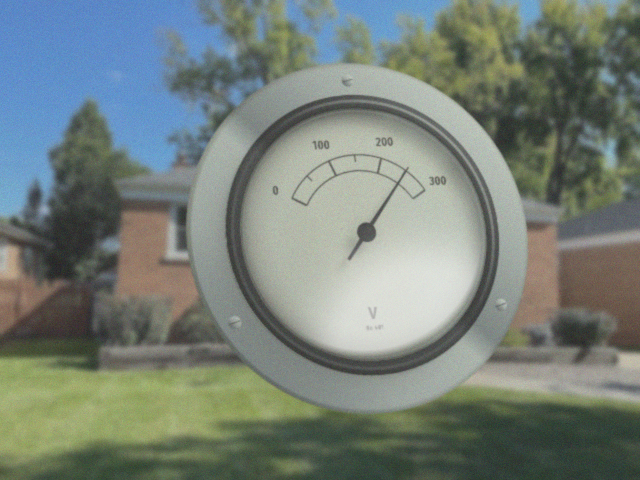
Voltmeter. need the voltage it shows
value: 250 V
